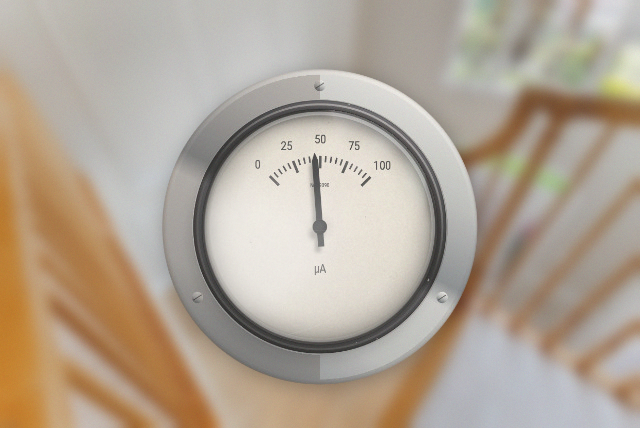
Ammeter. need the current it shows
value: 45 µA
